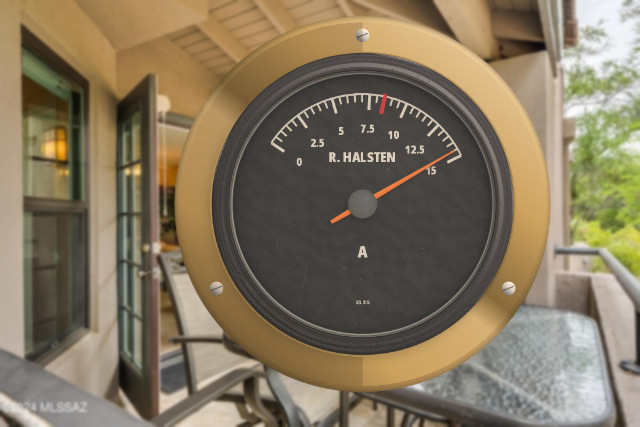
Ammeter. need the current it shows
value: 14.5 A
